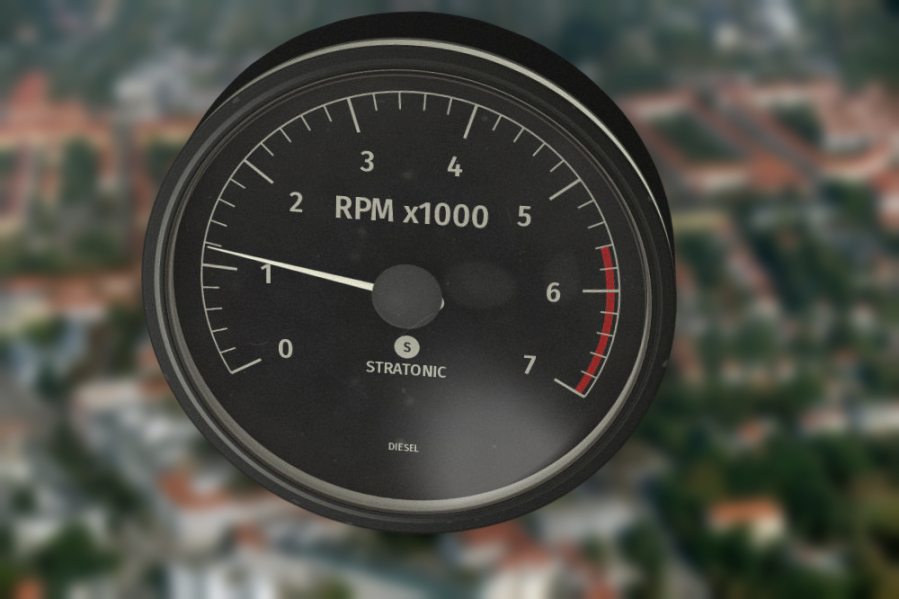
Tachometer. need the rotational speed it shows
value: 1200 rpm
